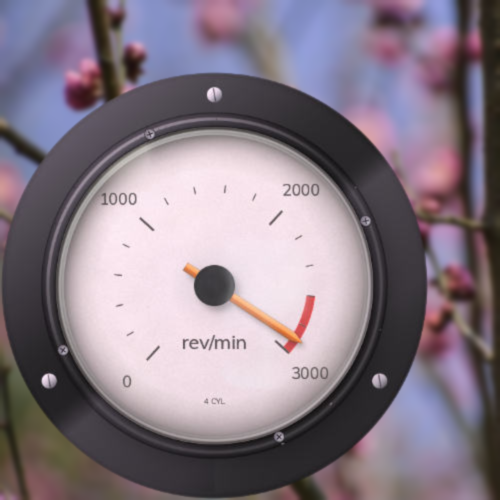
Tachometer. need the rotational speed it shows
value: 2900 rpm
